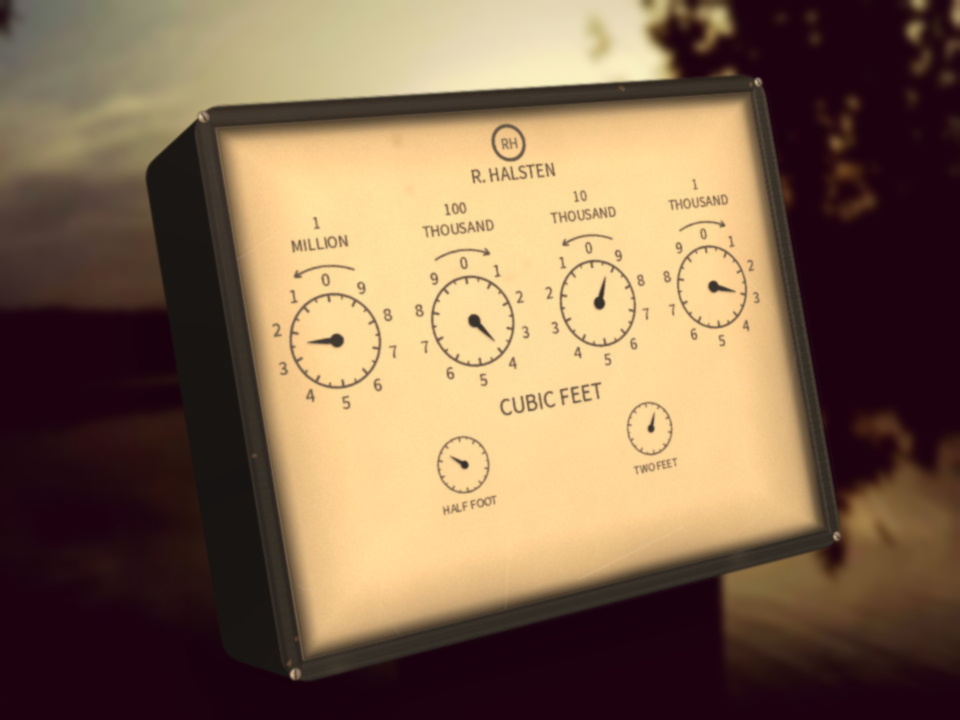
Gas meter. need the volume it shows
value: 239300 ft³
